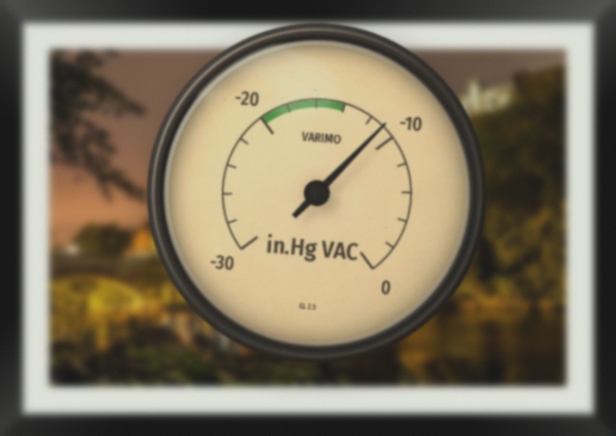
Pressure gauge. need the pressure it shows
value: -11 inHg
